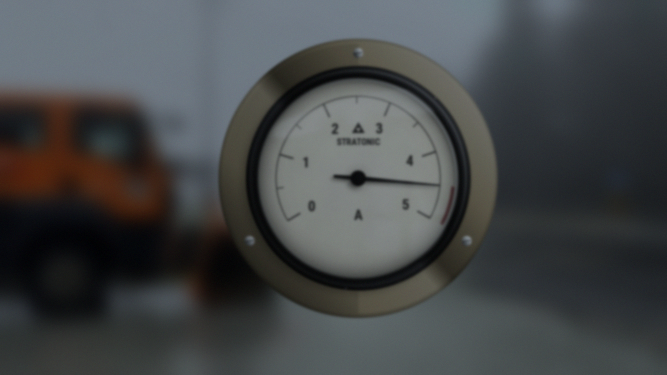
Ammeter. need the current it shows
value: 4.5 A
